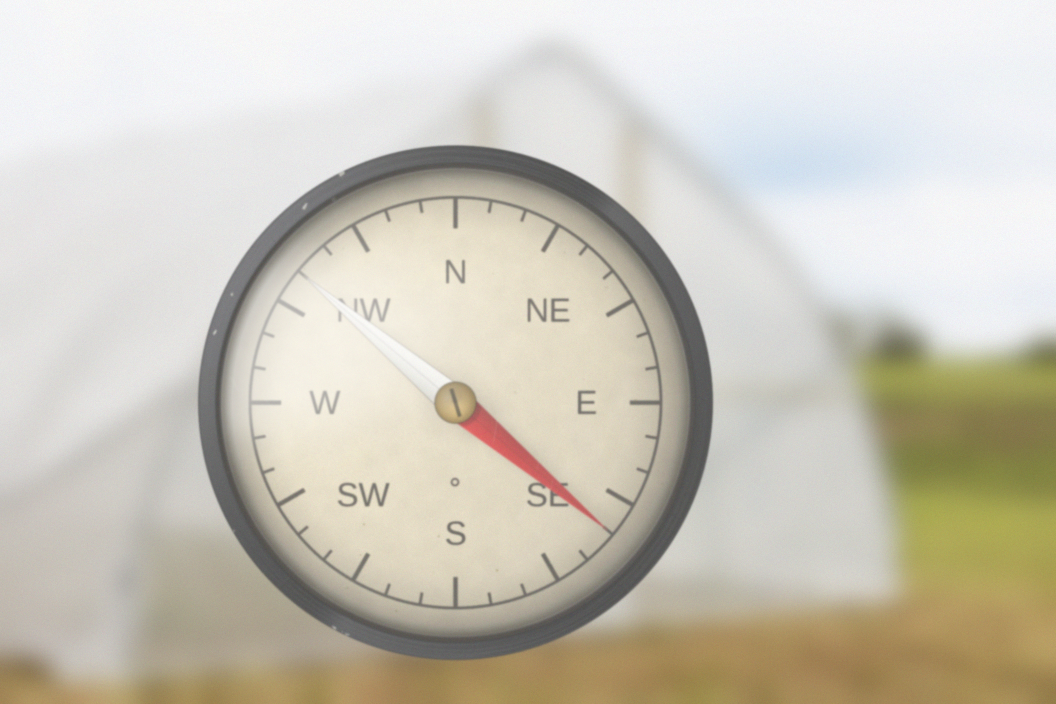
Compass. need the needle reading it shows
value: 130 °
